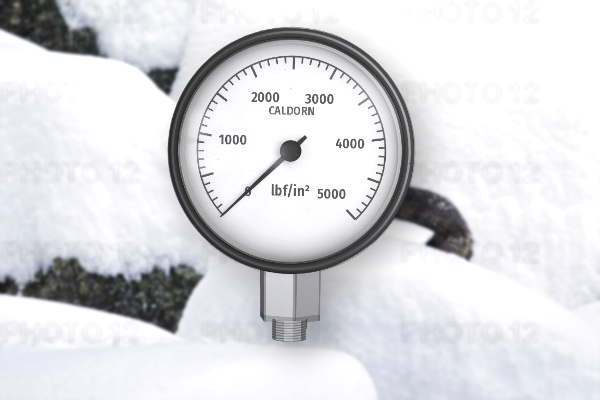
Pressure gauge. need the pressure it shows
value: 0 psi
